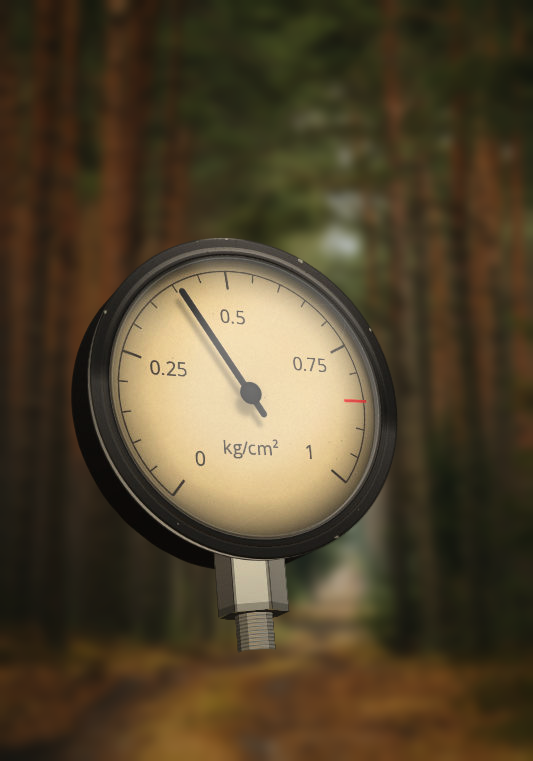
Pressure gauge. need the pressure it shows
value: 0.4 kg/cm²
